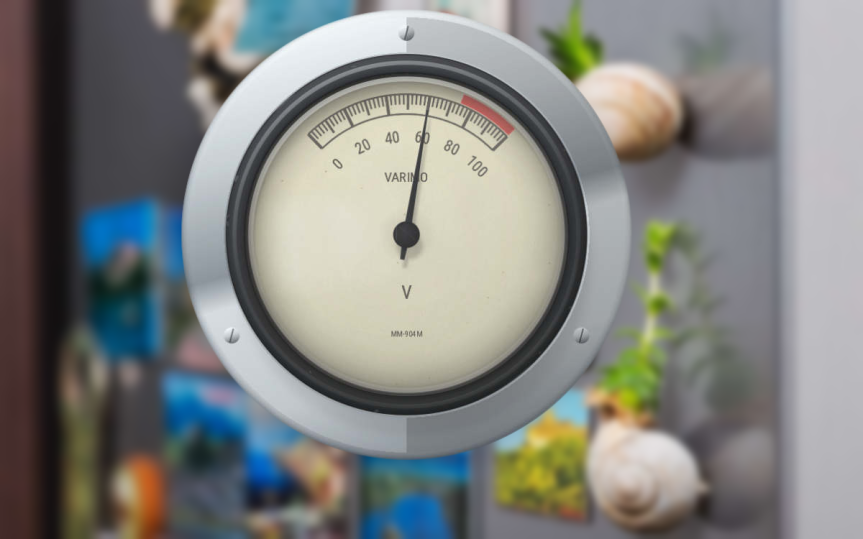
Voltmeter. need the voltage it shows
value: 60 V
